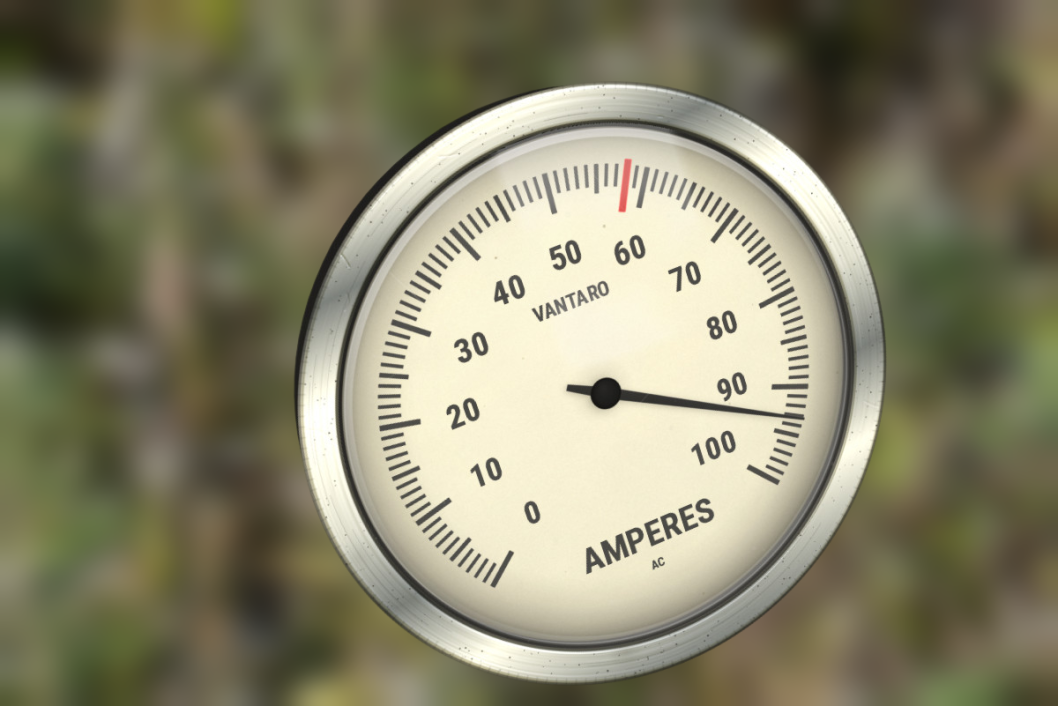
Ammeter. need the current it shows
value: 93 A
